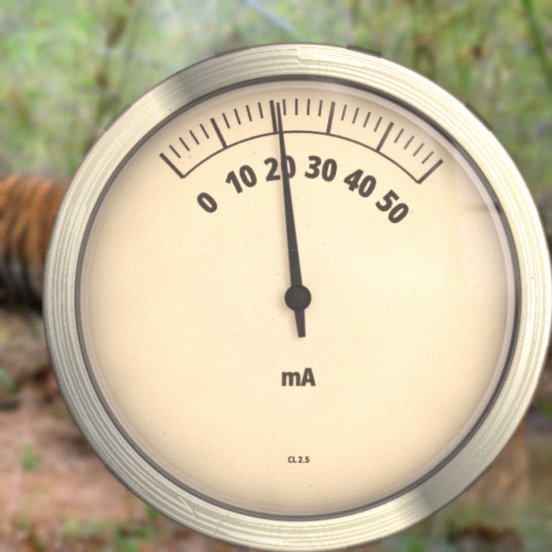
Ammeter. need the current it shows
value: 21 mA
